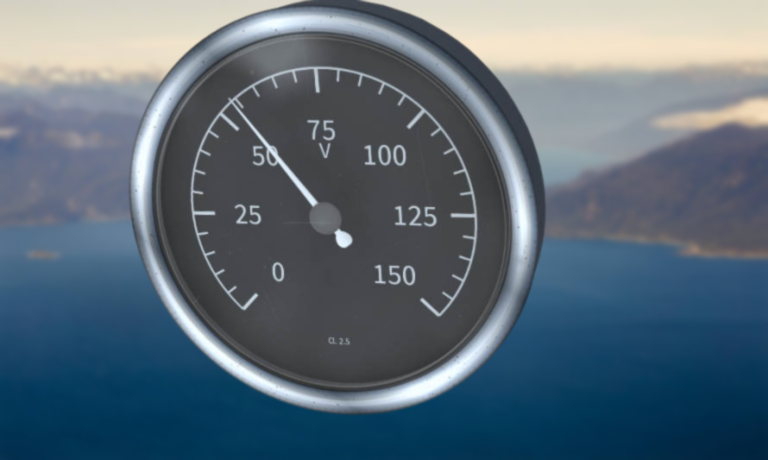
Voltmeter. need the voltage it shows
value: 55 V
